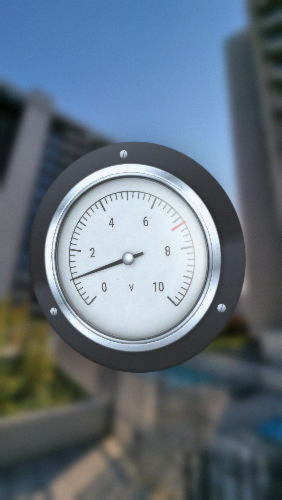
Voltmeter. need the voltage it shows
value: 1 V
